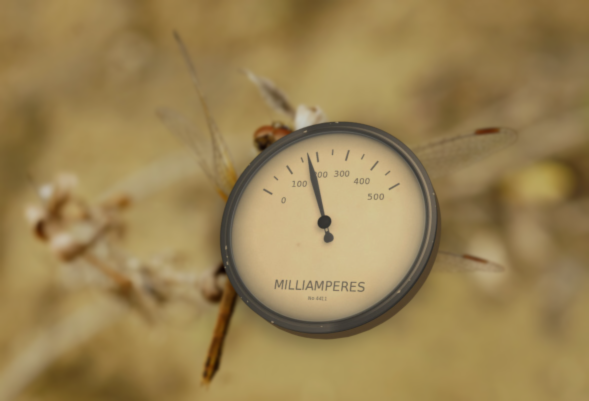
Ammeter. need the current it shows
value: 175 mA
